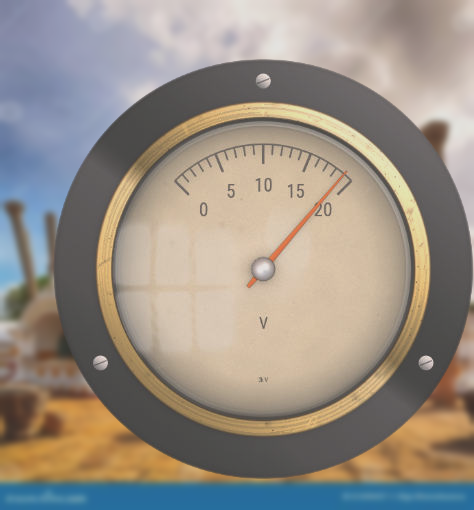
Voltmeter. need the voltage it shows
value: 19 V
